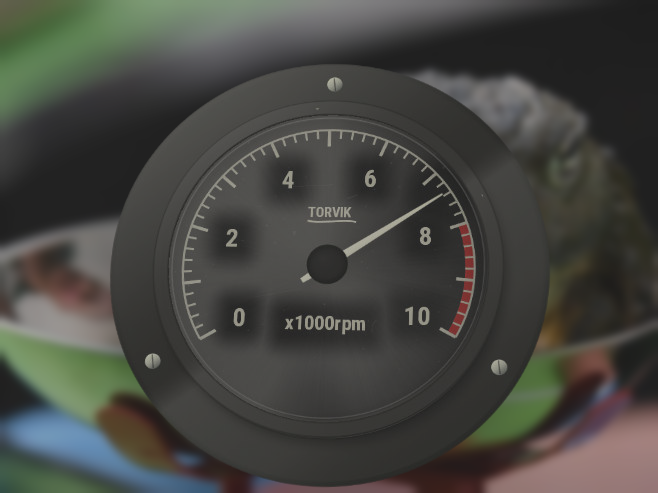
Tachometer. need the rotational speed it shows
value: 7400 rpm
